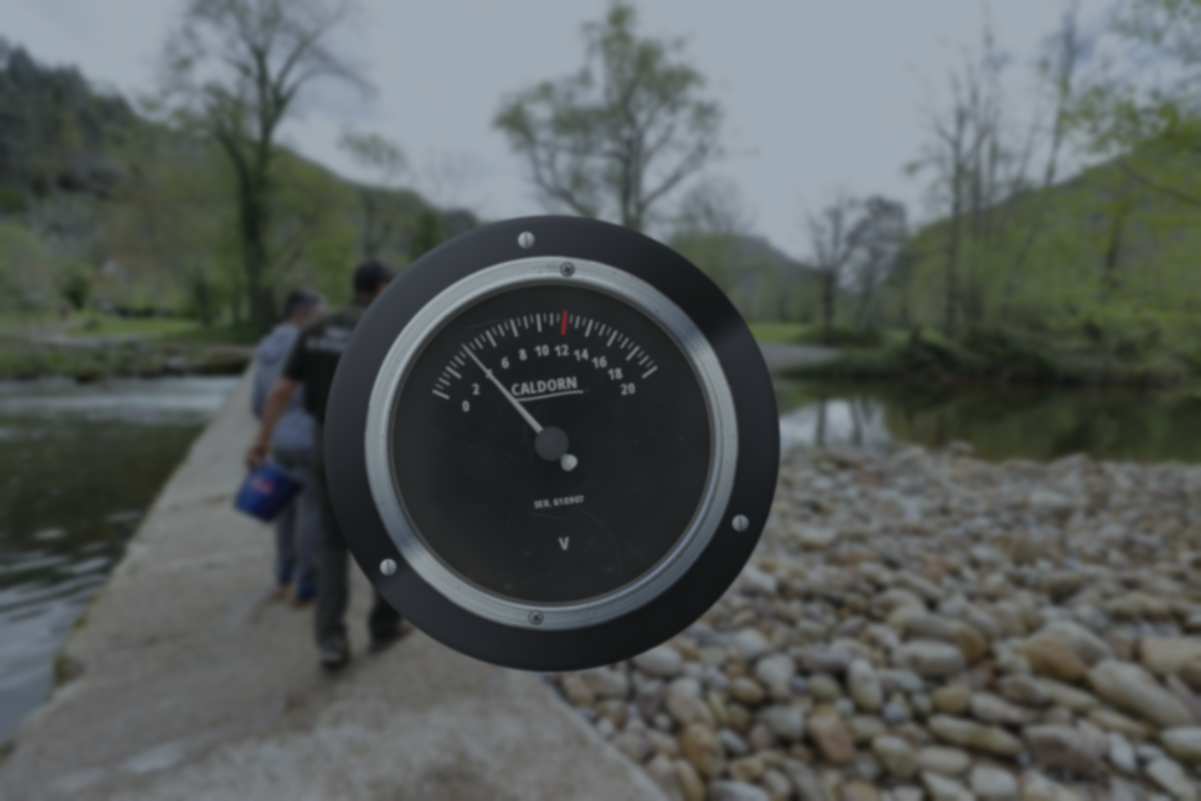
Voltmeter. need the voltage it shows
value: 4 V
